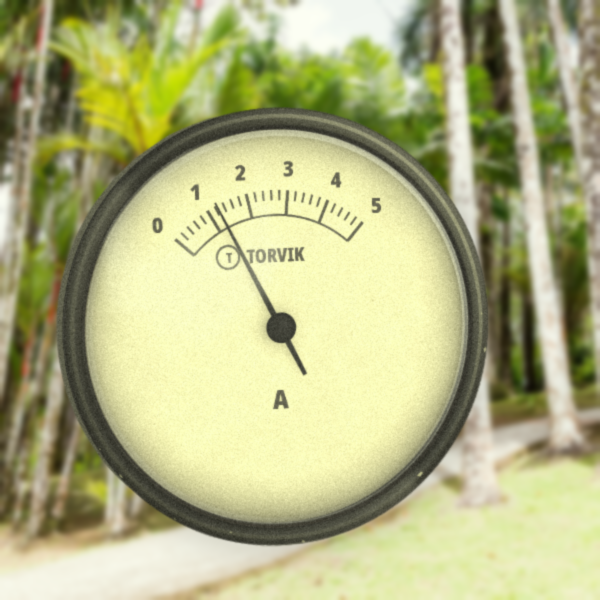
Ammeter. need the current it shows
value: 1.2 A
